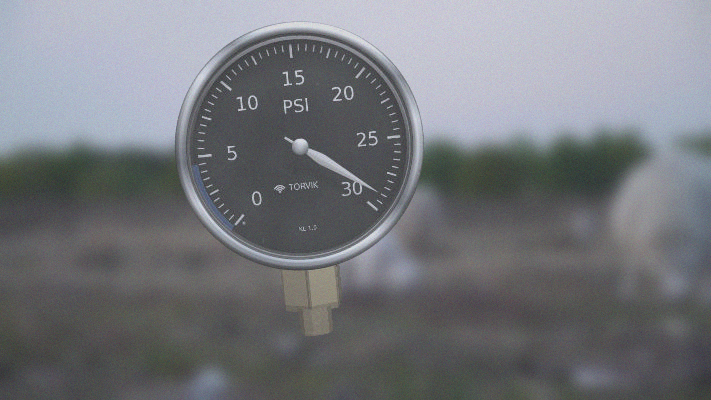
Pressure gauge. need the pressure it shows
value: 29 psi
